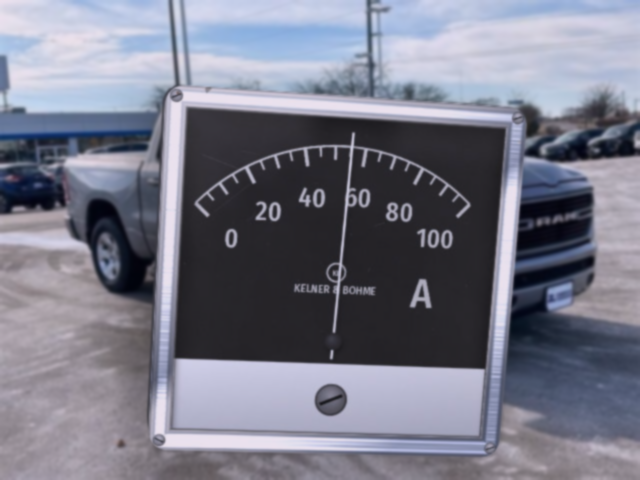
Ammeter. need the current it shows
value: 55 A
